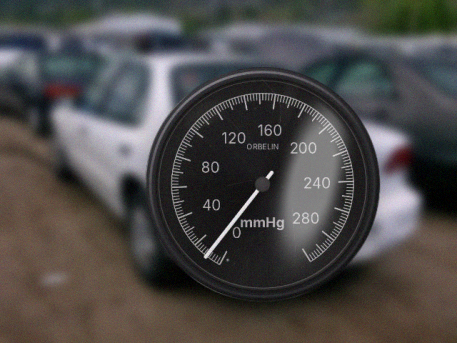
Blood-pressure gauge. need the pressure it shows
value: 10 mmHg
